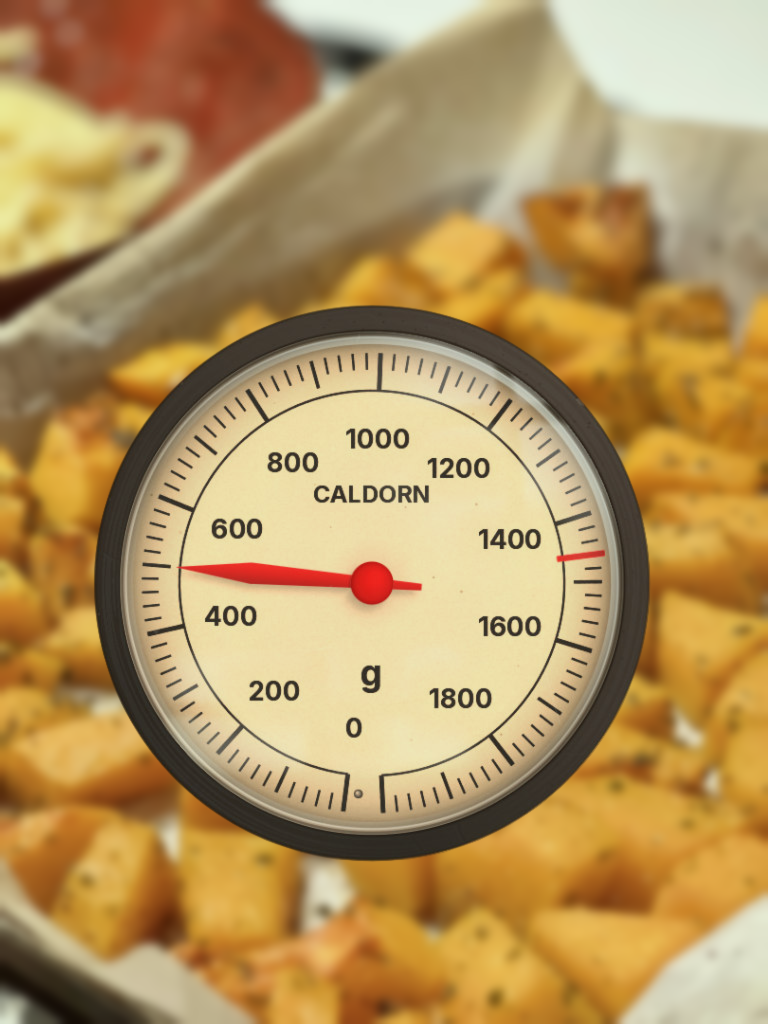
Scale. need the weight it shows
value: 500 g
